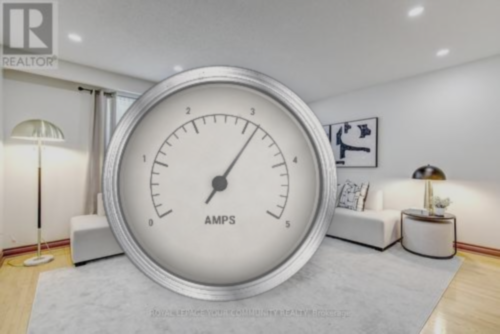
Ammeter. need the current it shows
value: 3.2 A
